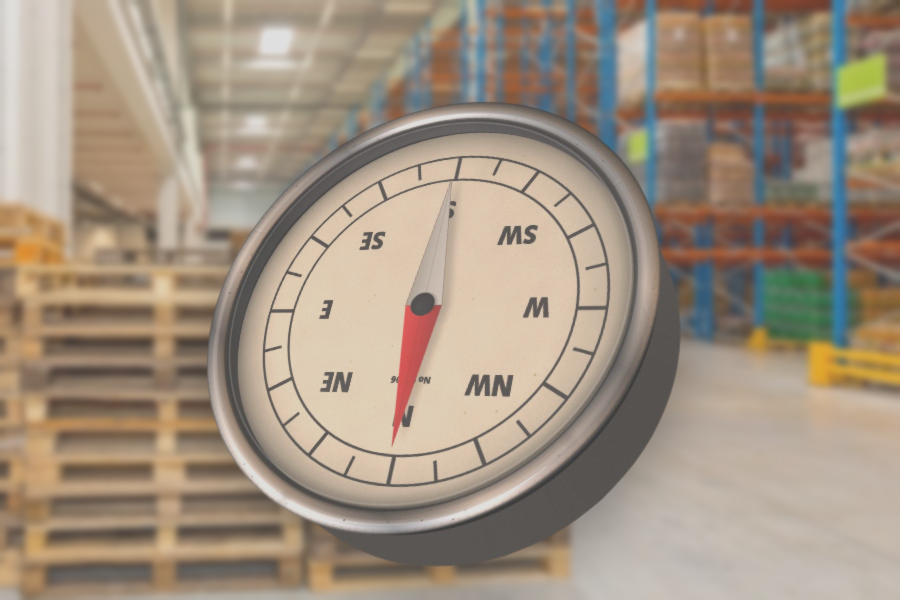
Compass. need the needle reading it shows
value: 0 °
